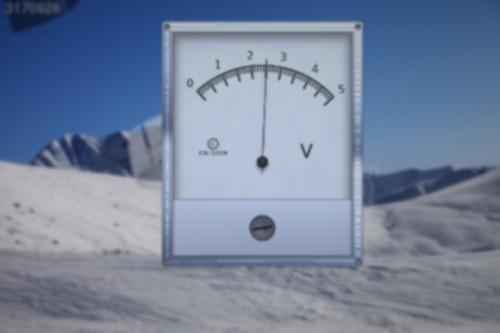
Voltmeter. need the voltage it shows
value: 2.5 V
